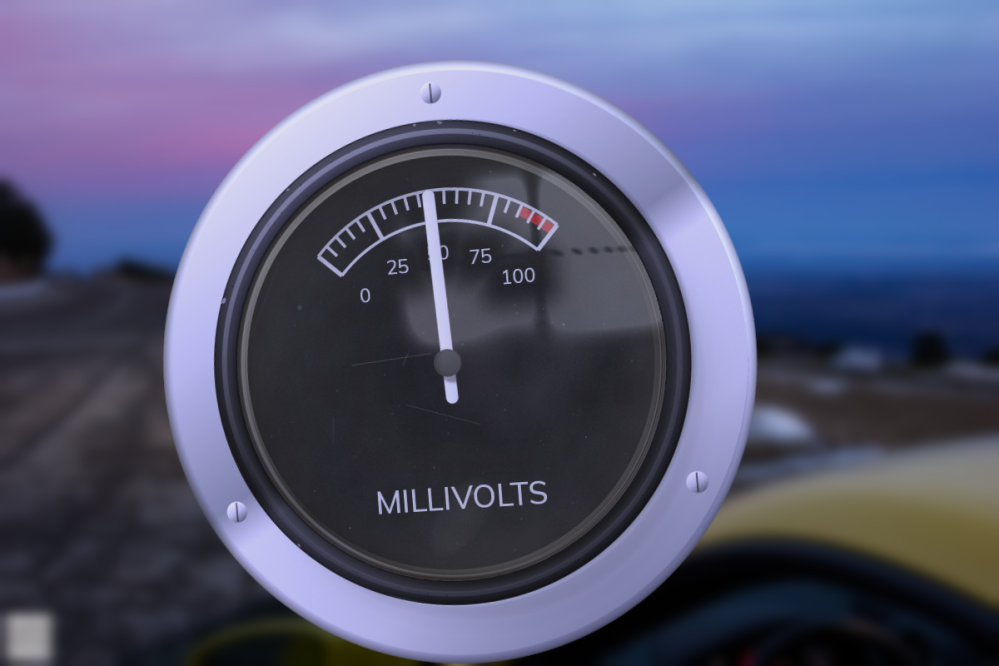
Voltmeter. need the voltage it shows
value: 50 mV
